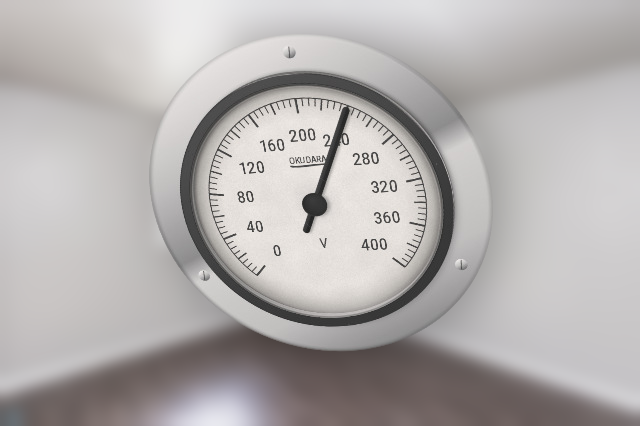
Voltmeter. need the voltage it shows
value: 240 V
